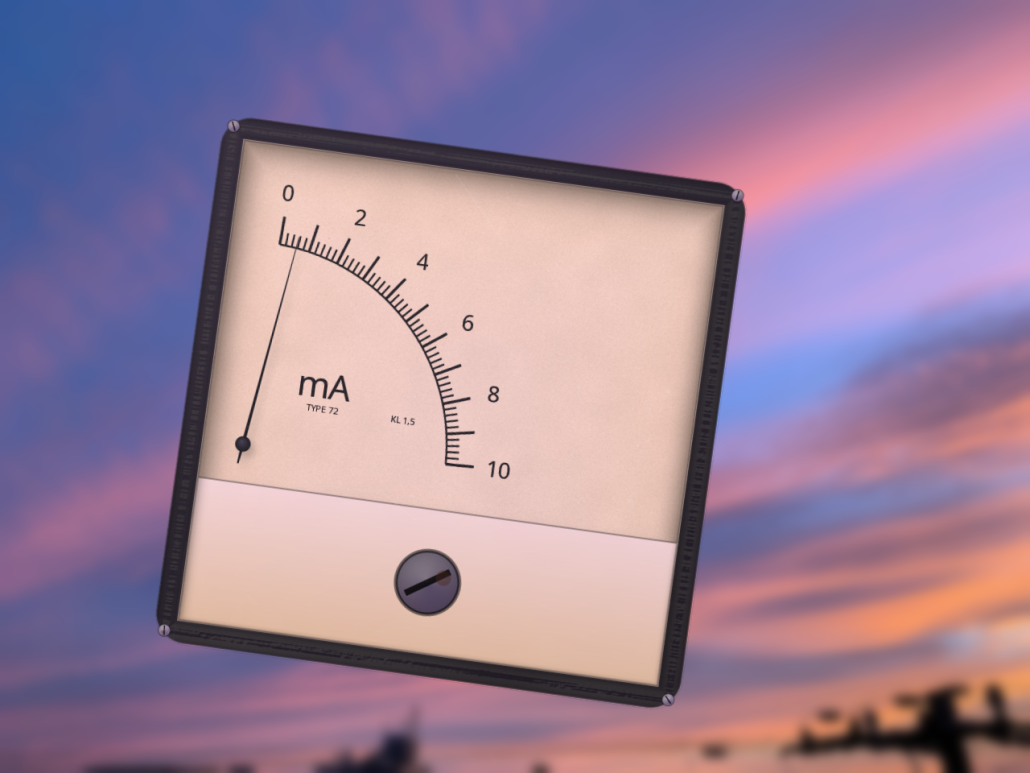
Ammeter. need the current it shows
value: 0.6 mA
